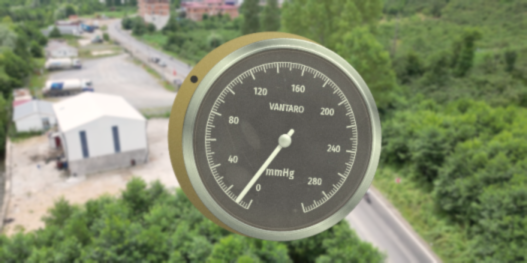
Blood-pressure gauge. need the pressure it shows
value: 10 mmHg
